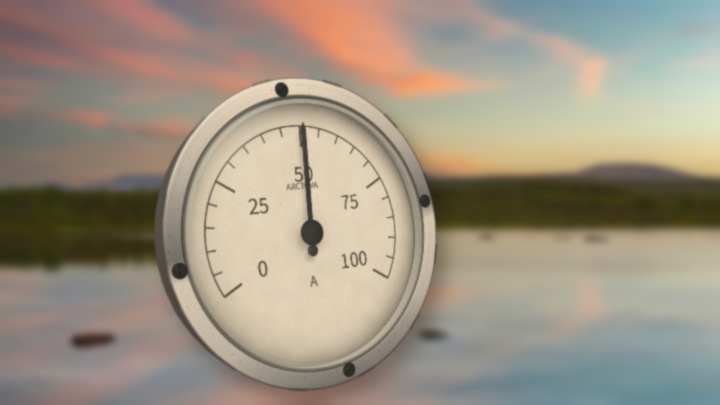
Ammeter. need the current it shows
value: 50 A
